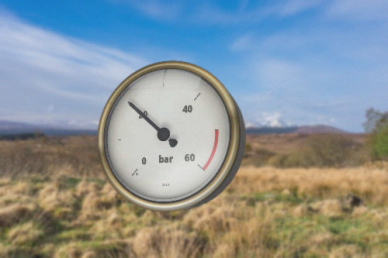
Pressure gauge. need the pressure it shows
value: 20 bar
